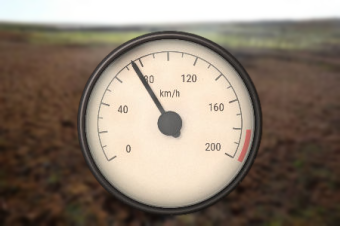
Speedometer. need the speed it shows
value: 75 km/h
